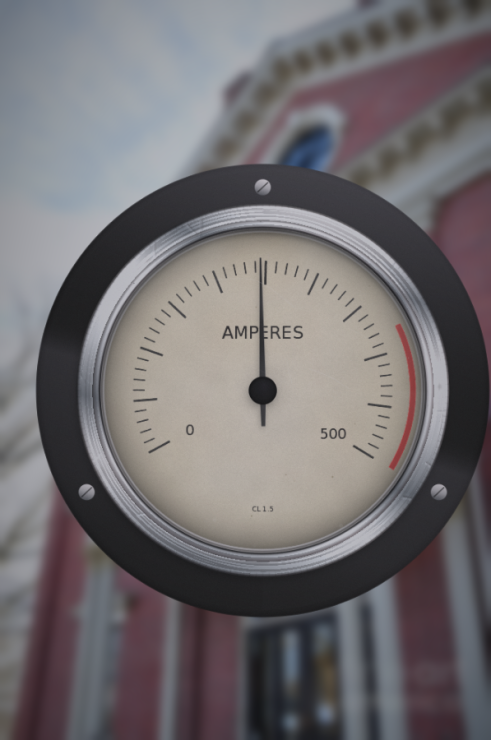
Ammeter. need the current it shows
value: 245 A
